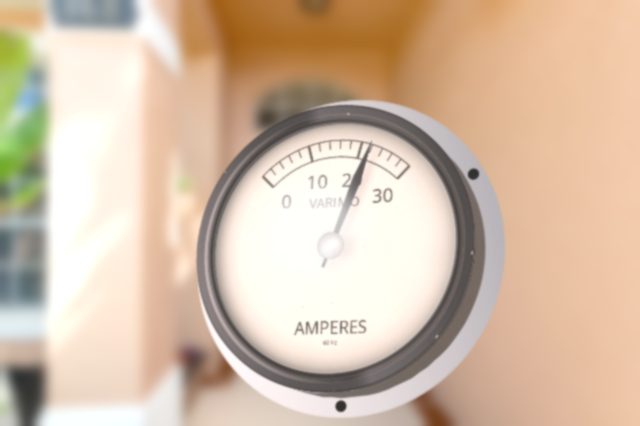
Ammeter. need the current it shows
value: 22 A
